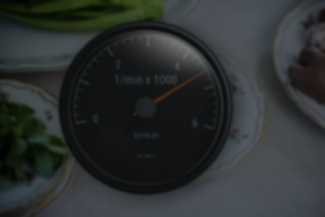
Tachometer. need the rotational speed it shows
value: 4600 rpm
